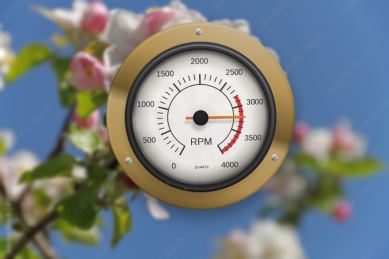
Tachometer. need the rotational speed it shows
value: 3200 rpm
